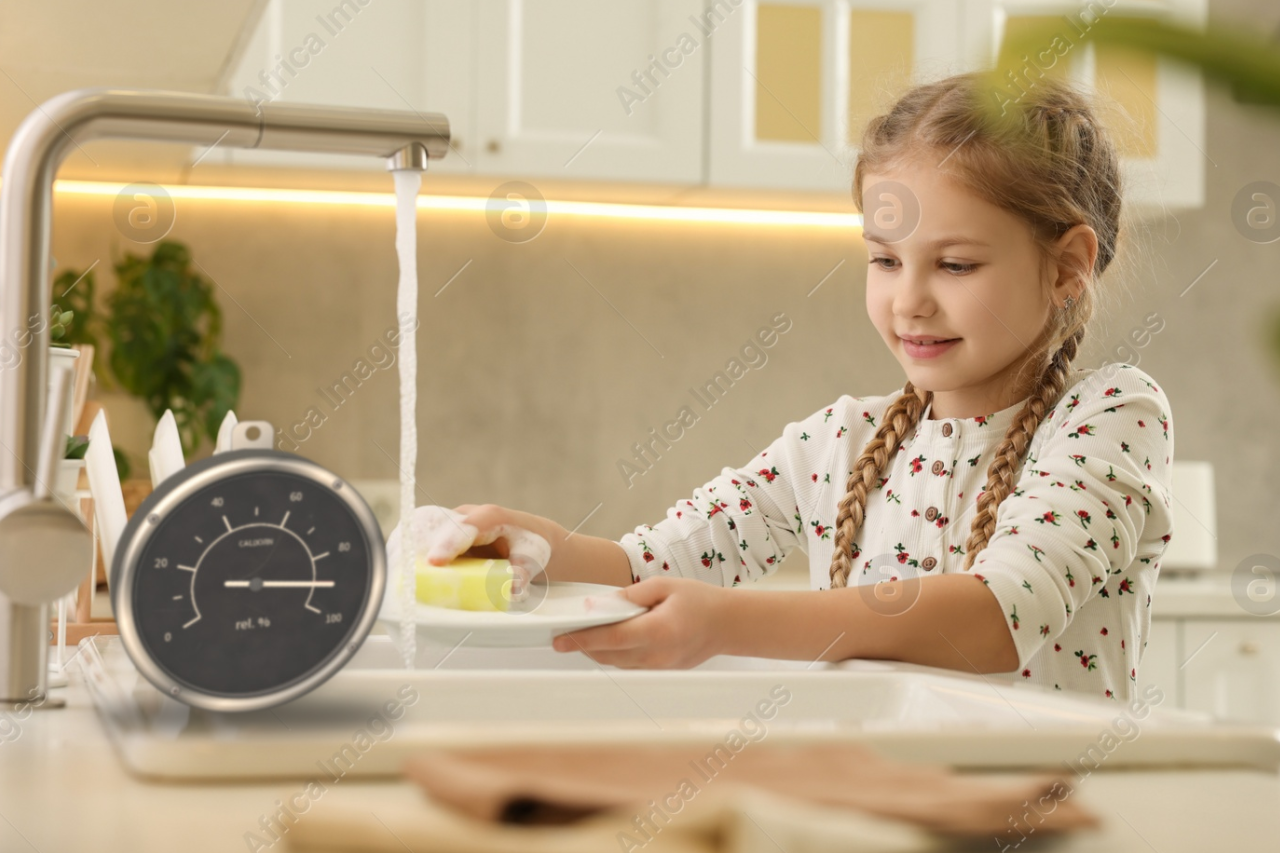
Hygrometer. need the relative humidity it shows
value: 90 %
